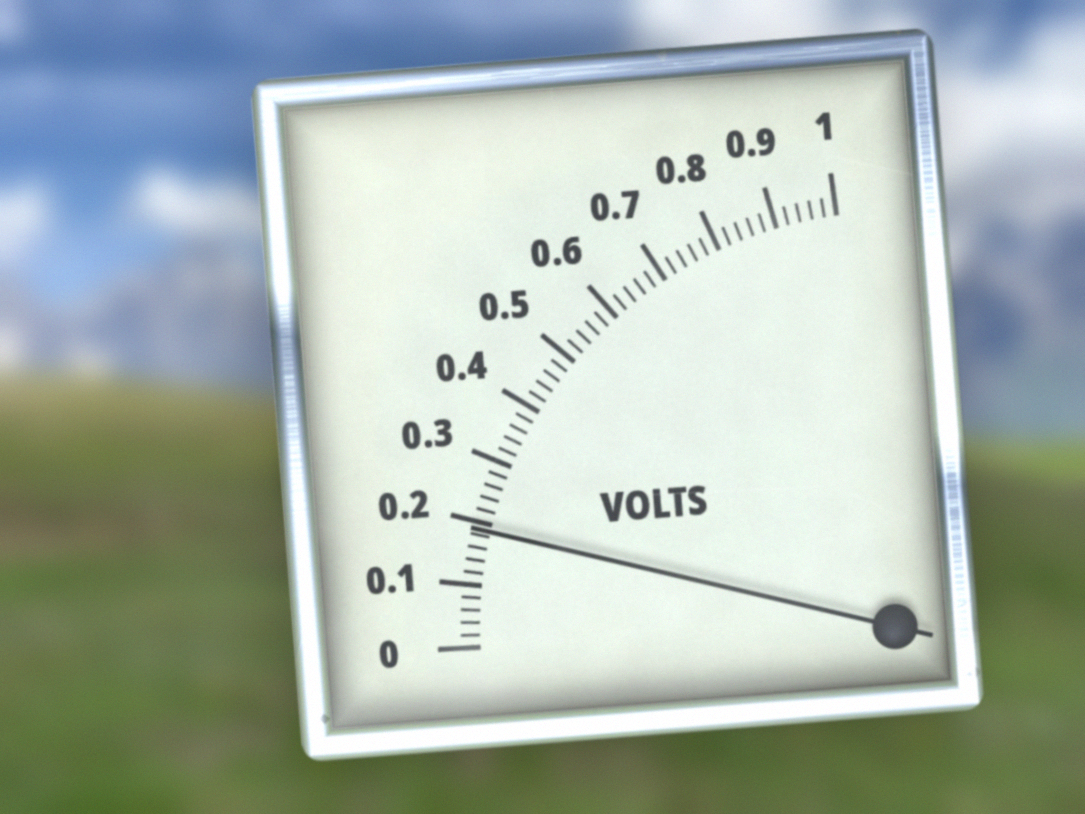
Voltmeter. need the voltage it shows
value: 0.19 V
